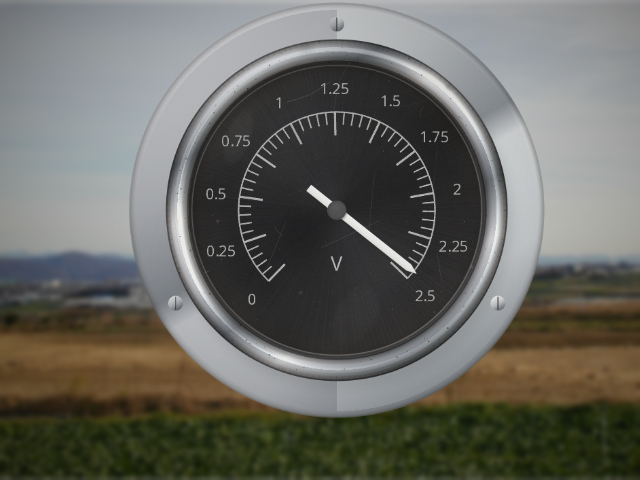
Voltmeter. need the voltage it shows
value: 2.45 V
